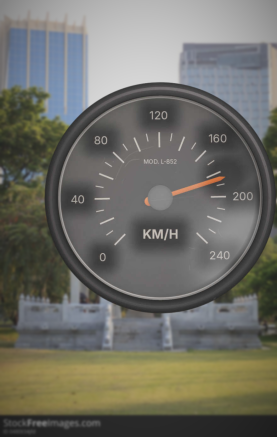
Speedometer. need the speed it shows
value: 185 km/h
